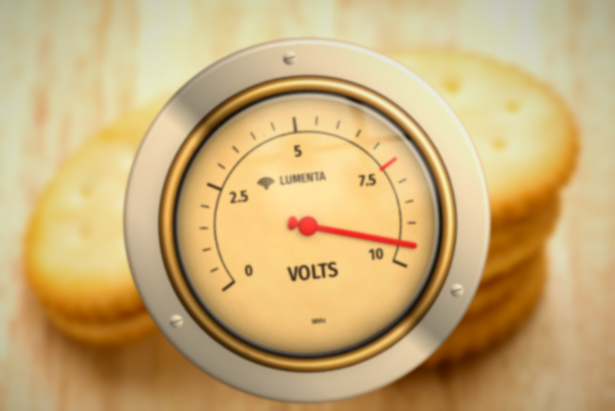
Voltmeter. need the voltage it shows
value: 9.5 V
